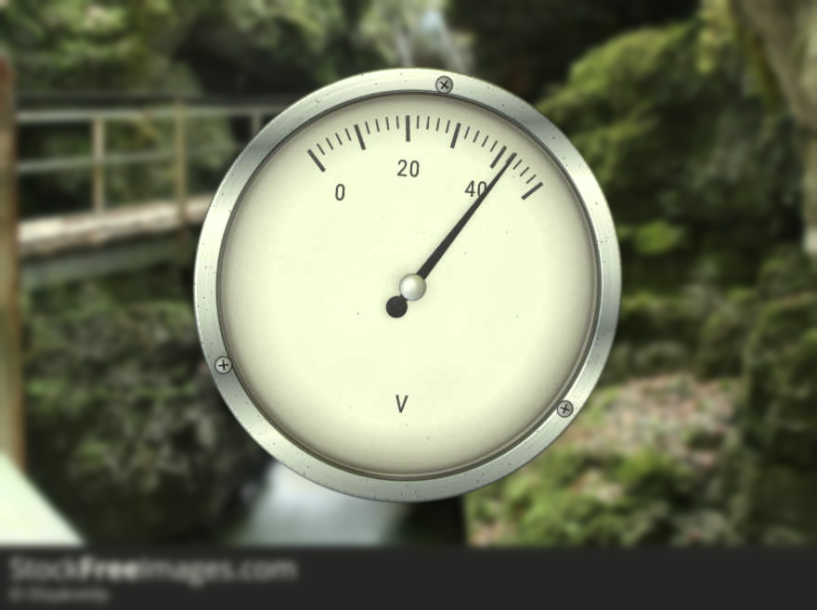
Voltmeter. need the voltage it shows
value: 42 V
